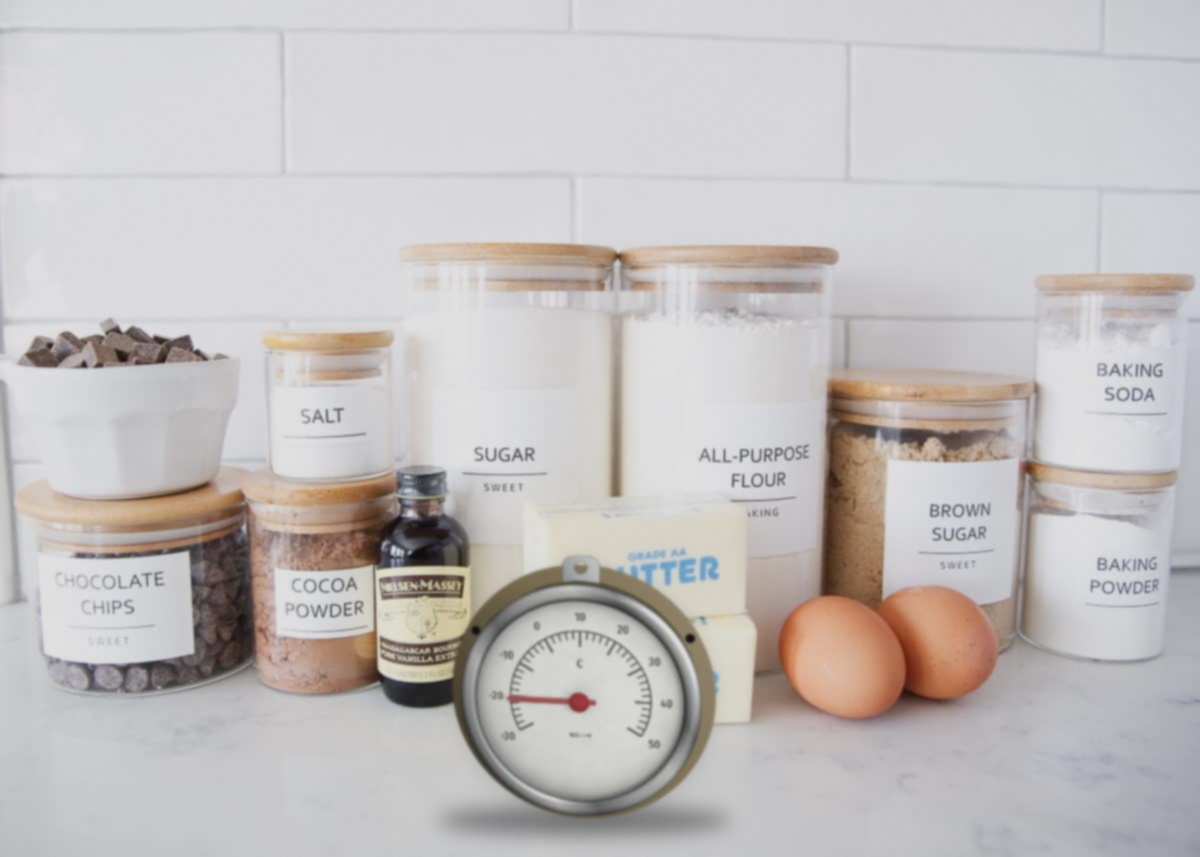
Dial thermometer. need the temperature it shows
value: -20 °C
